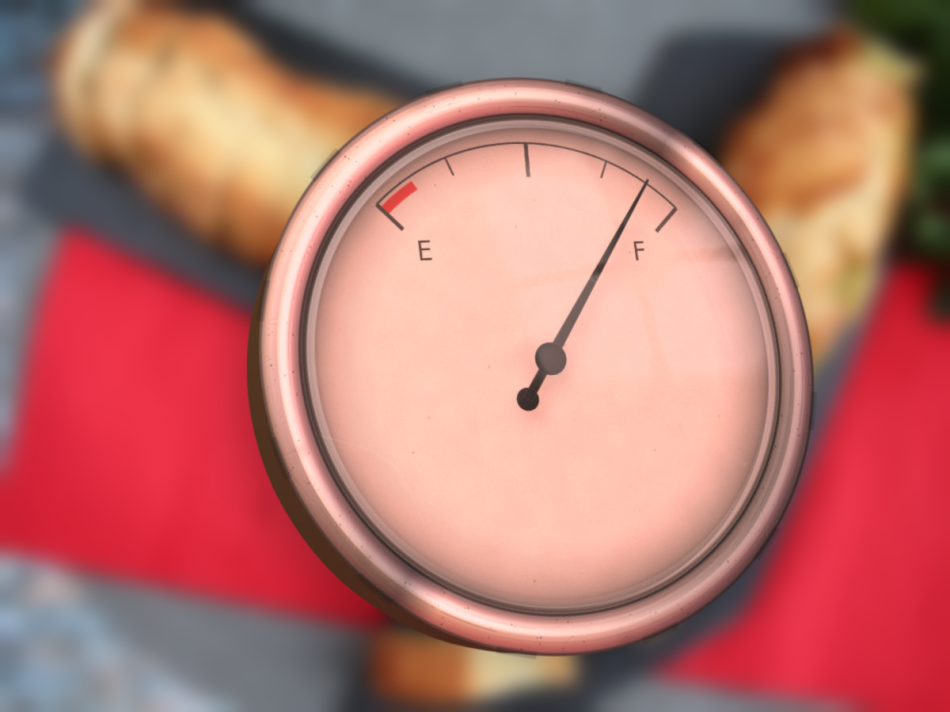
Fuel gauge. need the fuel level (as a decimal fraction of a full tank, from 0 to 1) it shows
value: 0.875
